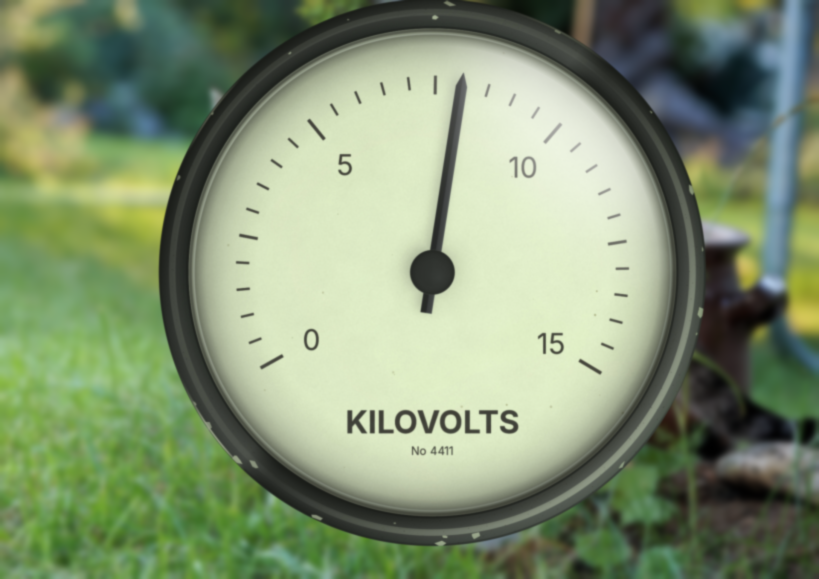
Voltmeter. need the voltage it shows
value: 8 kV
